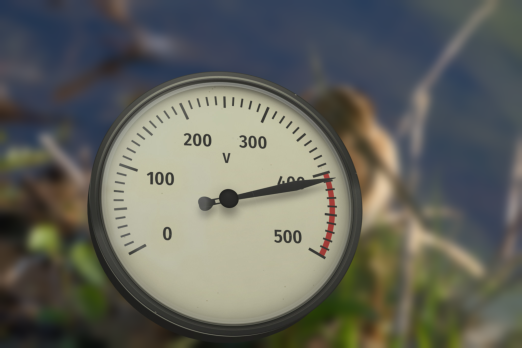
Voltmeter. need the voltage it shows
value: 410 V
